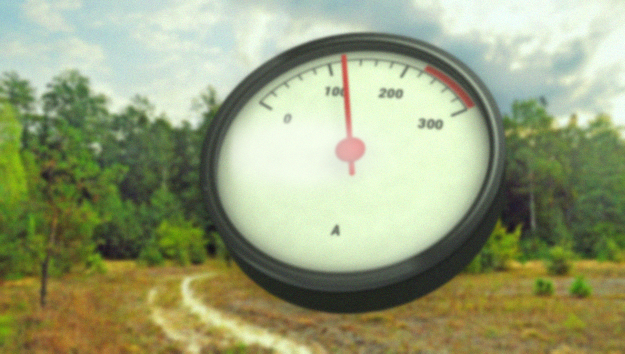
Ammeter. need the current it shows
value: 120 A
